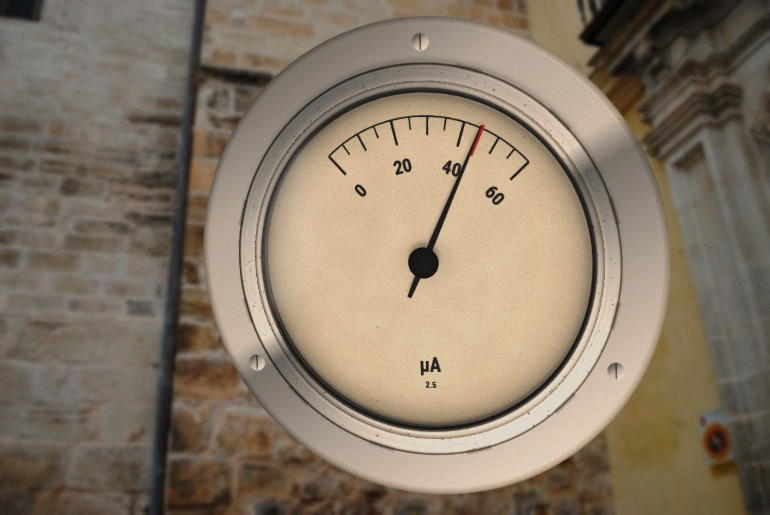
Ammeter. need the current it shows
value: 45 µA
